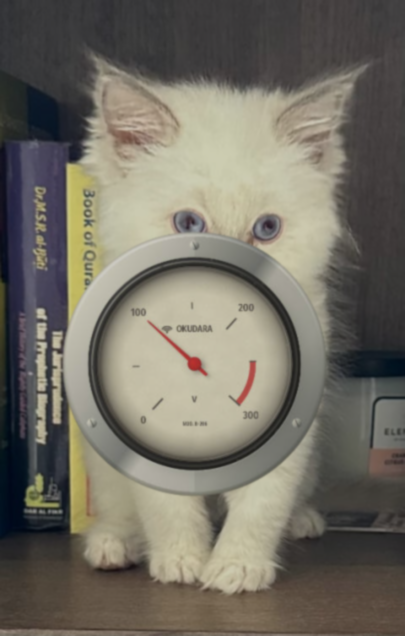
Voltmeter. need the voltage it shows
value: 100 V
